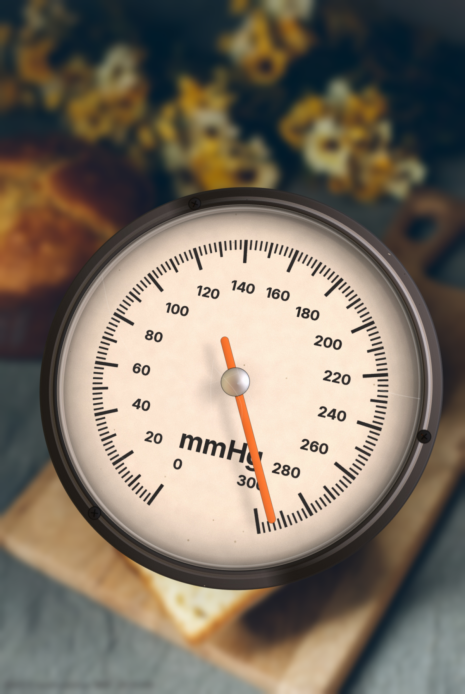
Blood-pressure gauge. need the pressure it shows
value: 294 mmHg
